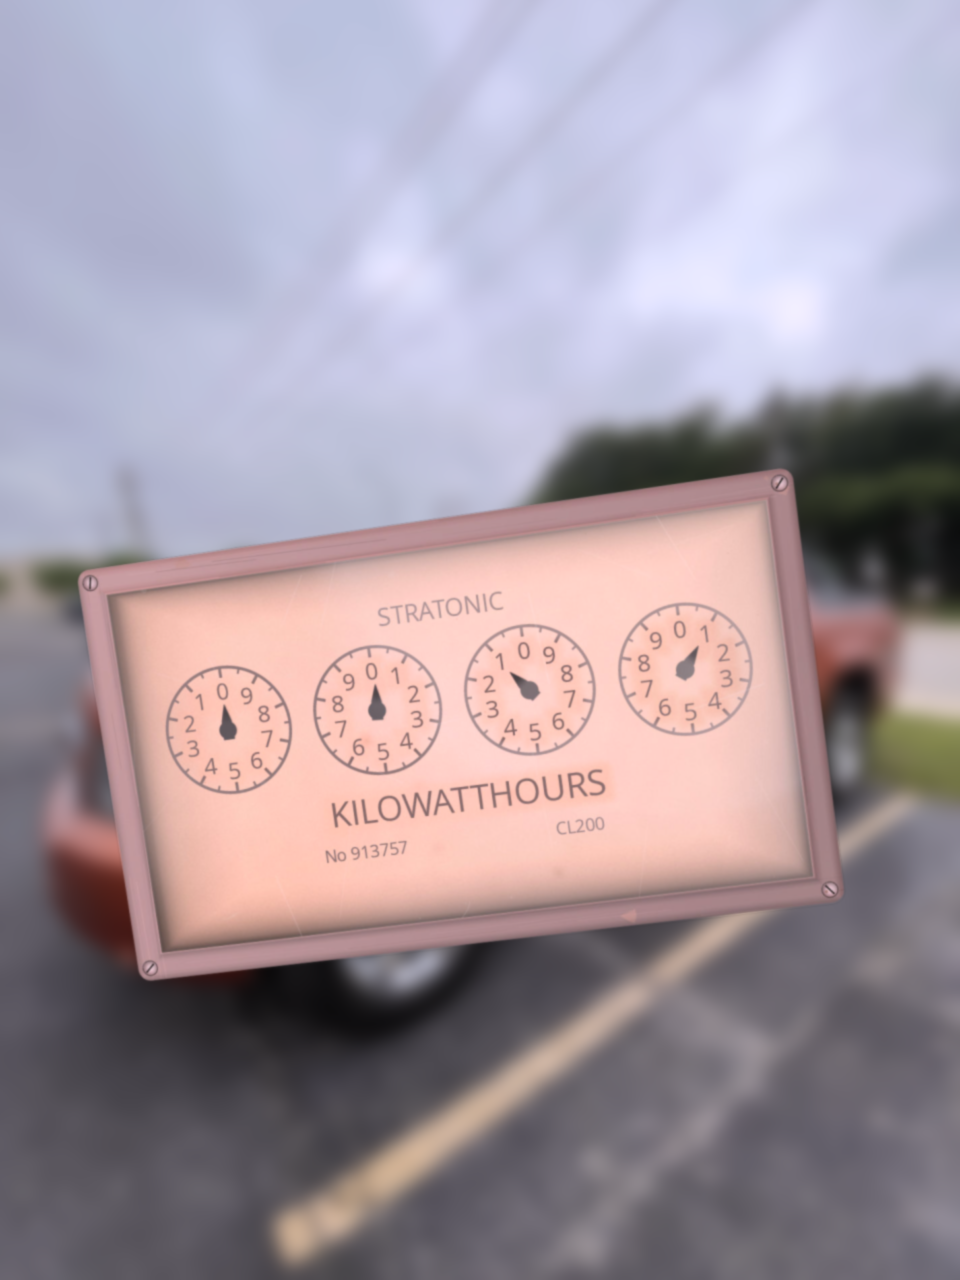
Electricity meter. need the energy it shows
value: 11 kWh
